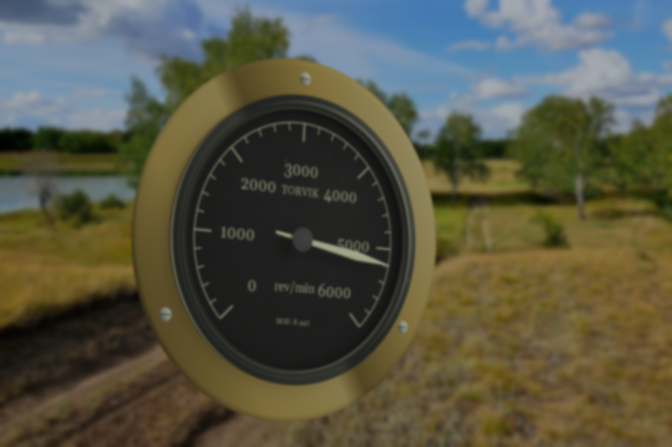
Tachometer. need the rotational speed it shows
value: 5200 rpm
